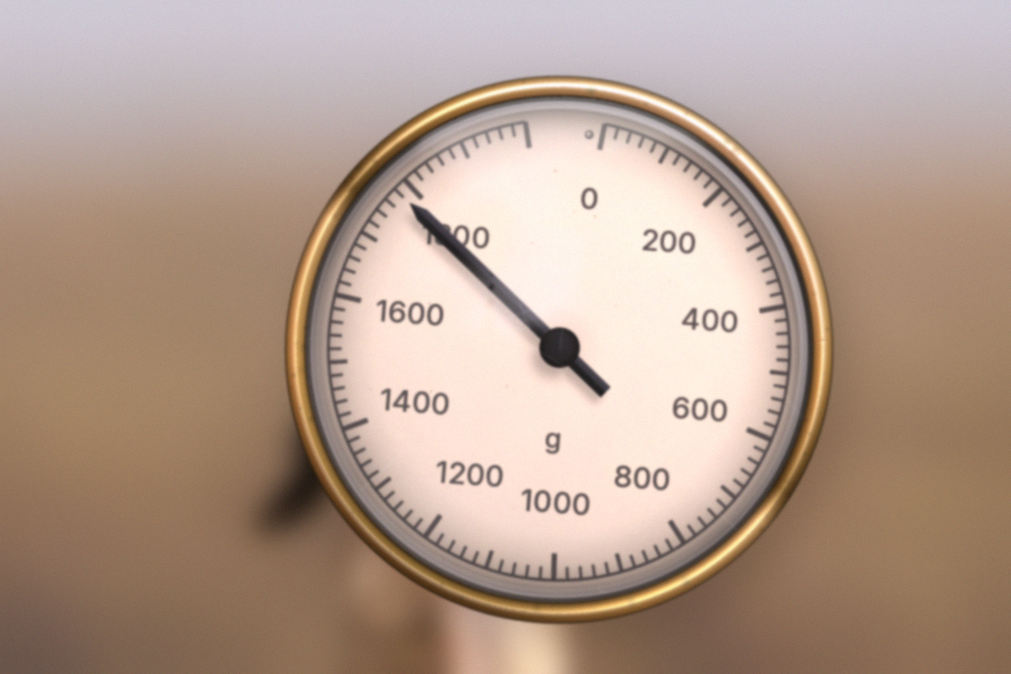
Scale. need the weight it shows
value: 1780 g
